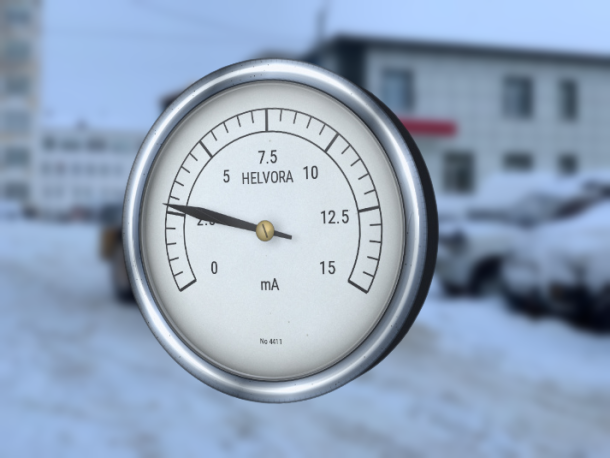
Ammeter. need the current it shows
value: 2.75 mA
